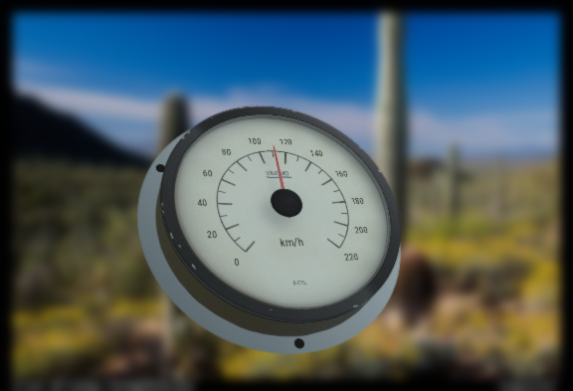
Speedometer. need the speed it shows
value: 110 km/h
